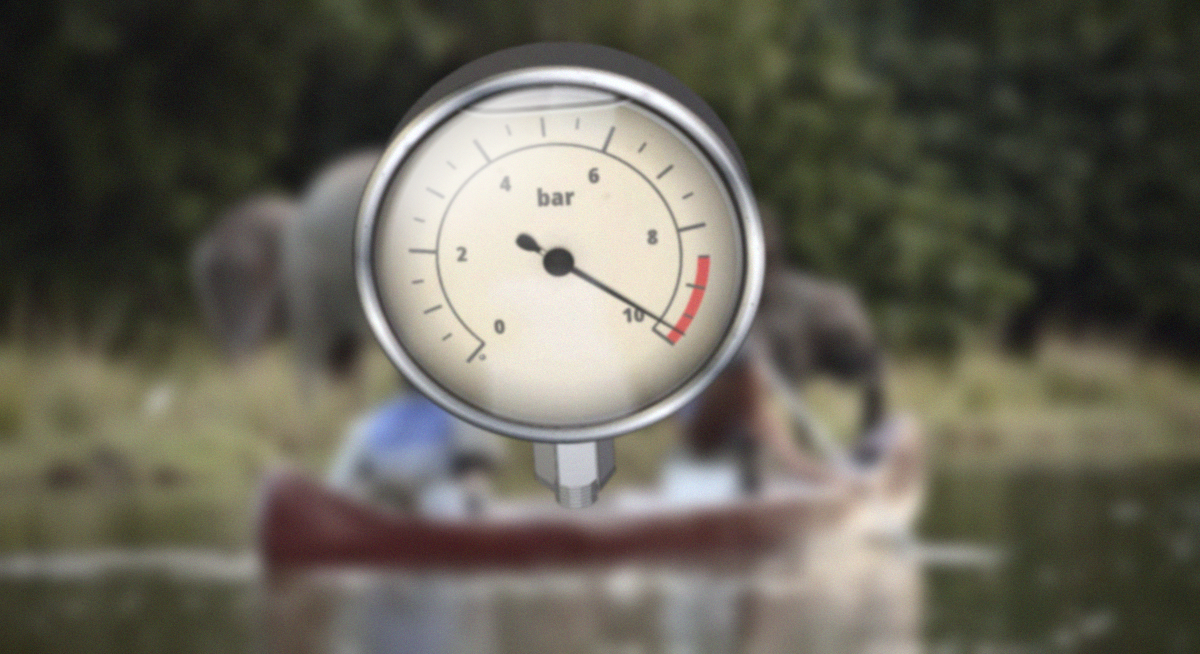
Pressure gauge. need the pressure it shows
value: 9.75 bar
